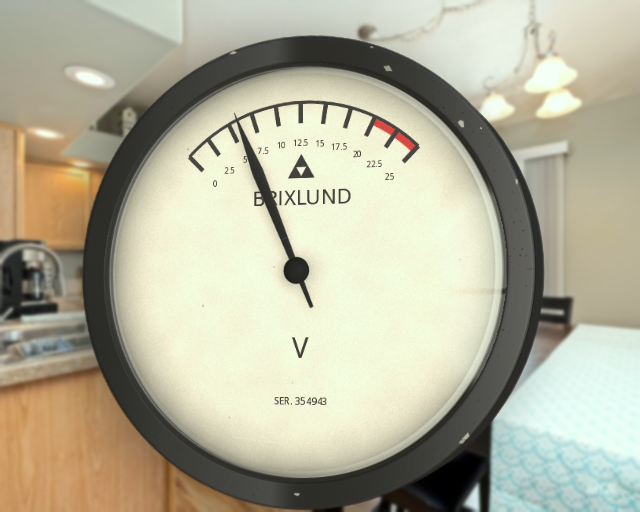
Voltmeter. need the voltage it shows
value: 6.25 V
